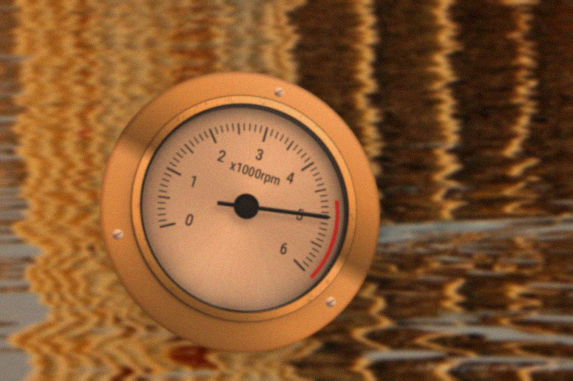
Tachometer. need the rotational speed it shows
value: 5000 rpm
